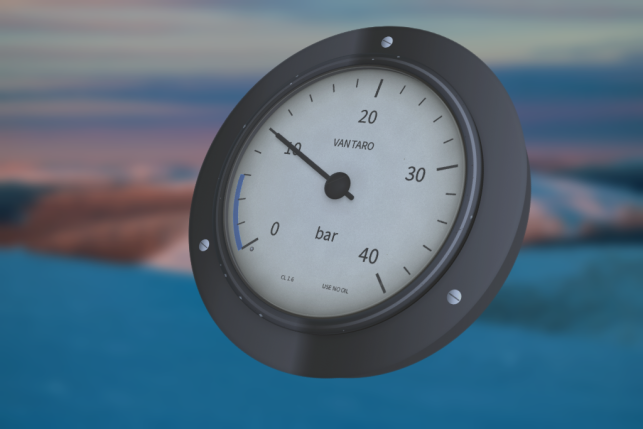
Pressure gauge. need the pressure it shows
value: 10 bar
